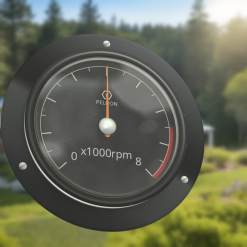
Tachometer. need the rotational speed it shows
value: 4000 rpm
